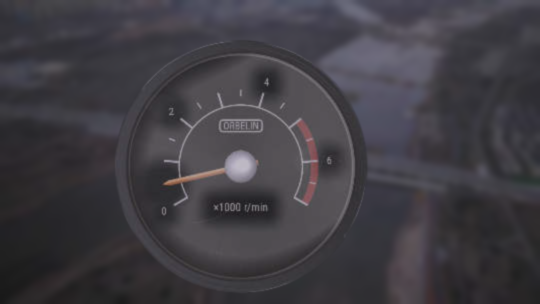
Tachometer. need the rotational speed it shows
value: 500 rpm
